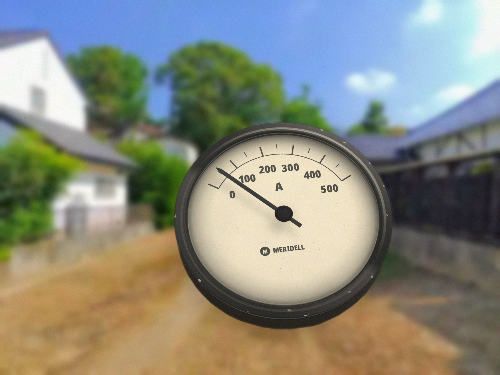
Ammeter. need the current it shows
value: 50 A
